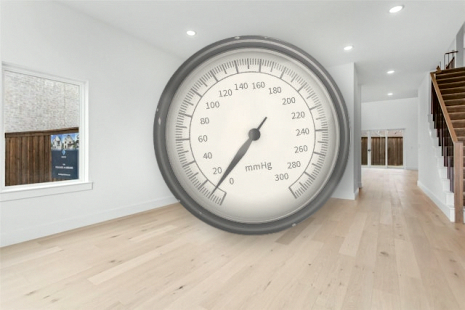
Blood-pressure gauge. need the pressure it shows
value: 10 mmHg
